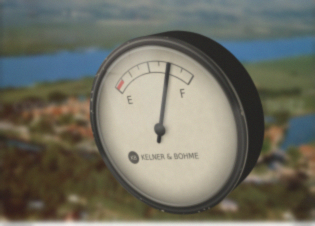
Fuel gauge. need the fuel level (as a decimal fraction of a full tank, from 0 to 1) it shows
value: 0.75
